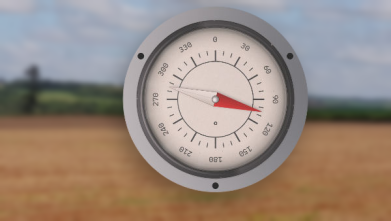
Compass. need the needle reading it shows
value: 105 °
